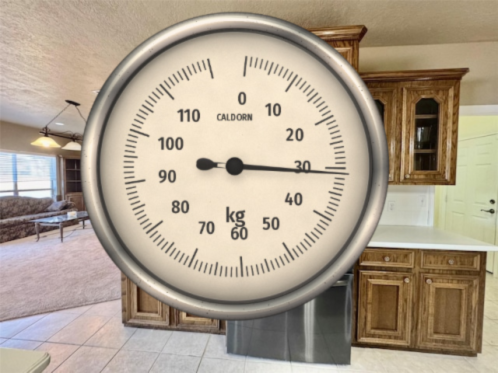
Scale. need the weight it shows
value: 31 kg
